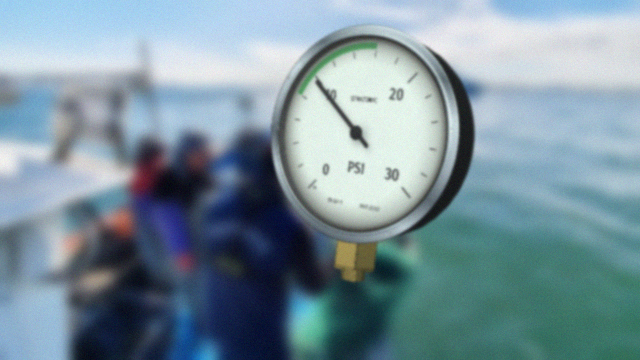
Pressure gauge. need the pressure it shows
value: 10 psi
